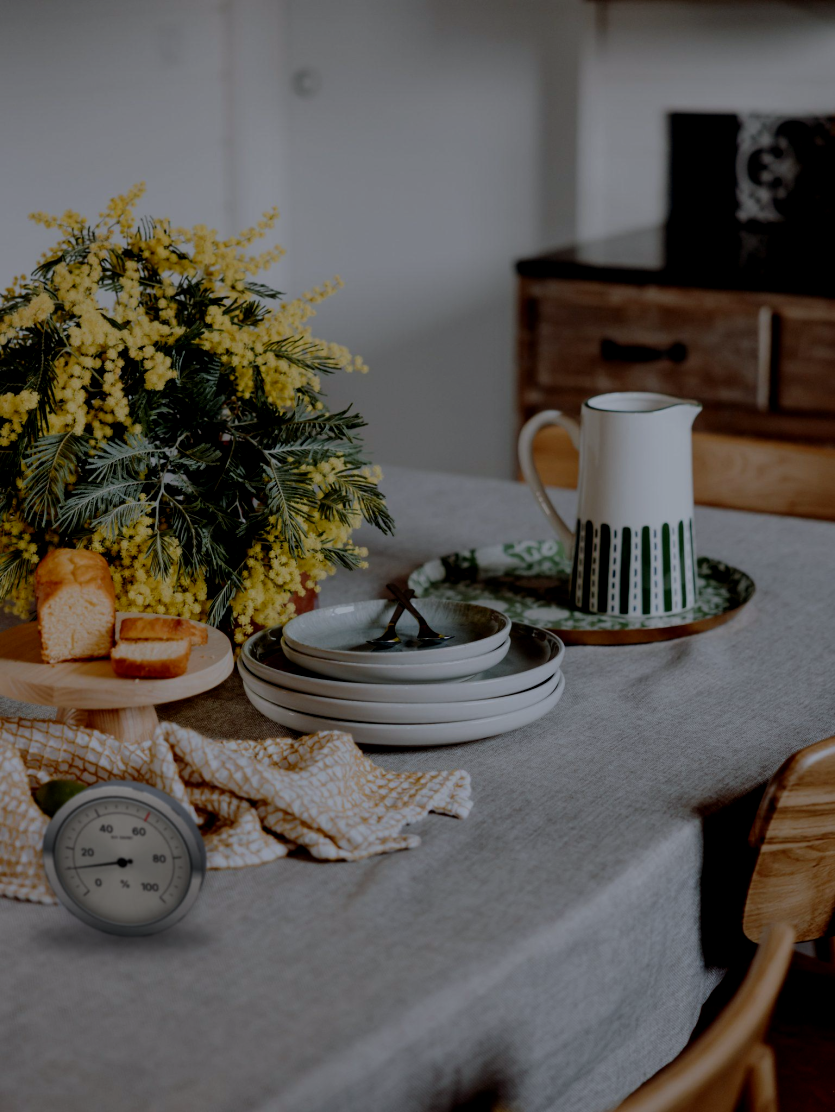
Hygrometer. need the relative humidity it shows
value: 12 %
